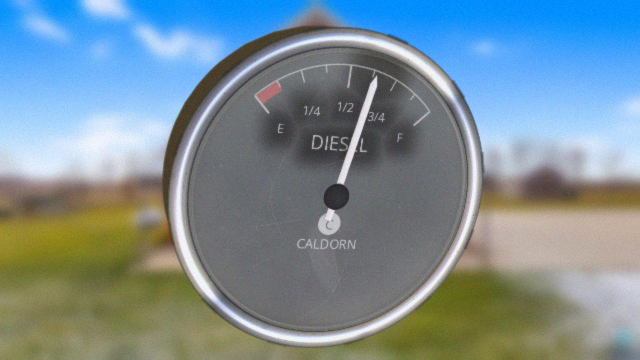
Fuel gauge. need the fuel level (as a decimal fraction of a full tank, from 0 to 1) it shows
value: 0.625
